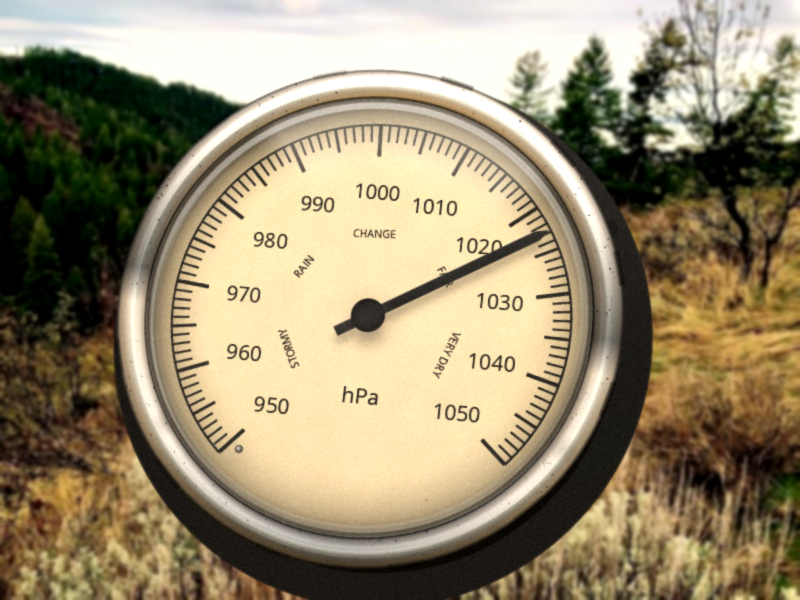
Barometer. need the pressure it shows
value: 1023 hPa
